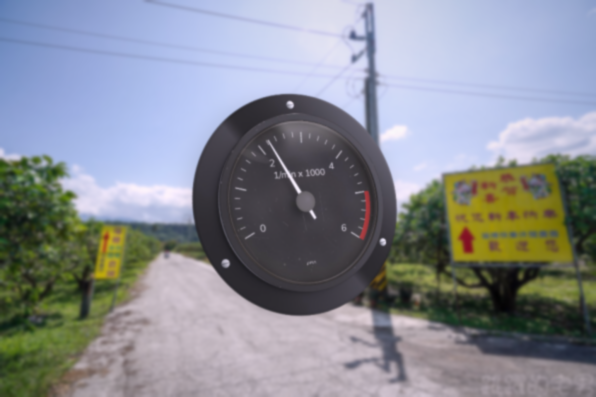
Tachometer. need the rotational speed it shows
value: 2200 rpm
